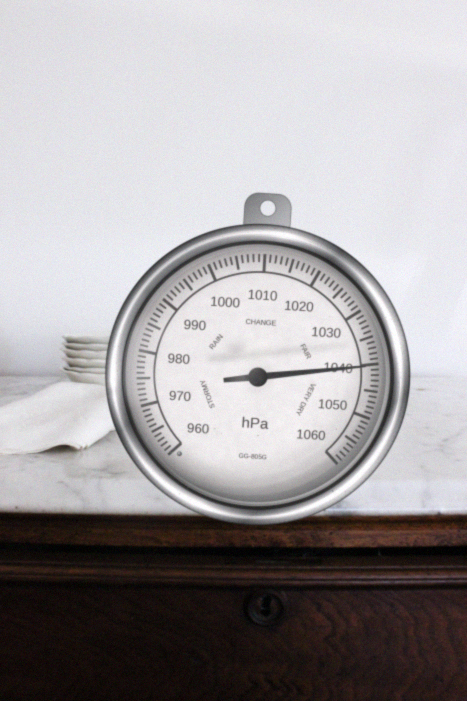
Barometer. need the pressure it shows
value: 1040 hPa
